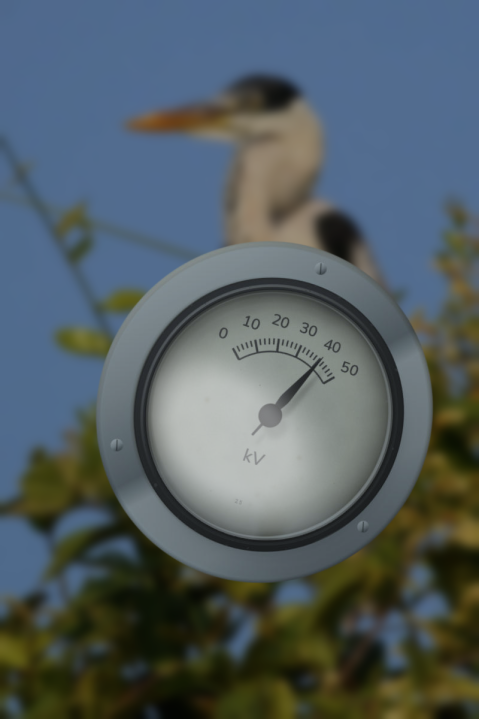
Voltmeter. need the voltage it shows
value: 40 kV
